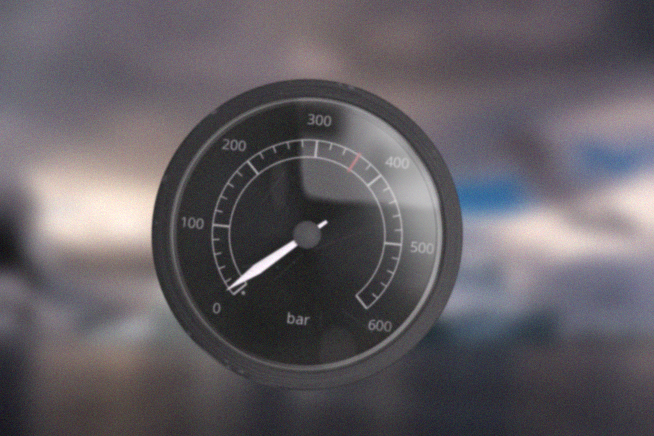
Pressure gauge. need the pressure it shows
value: 10 bar
